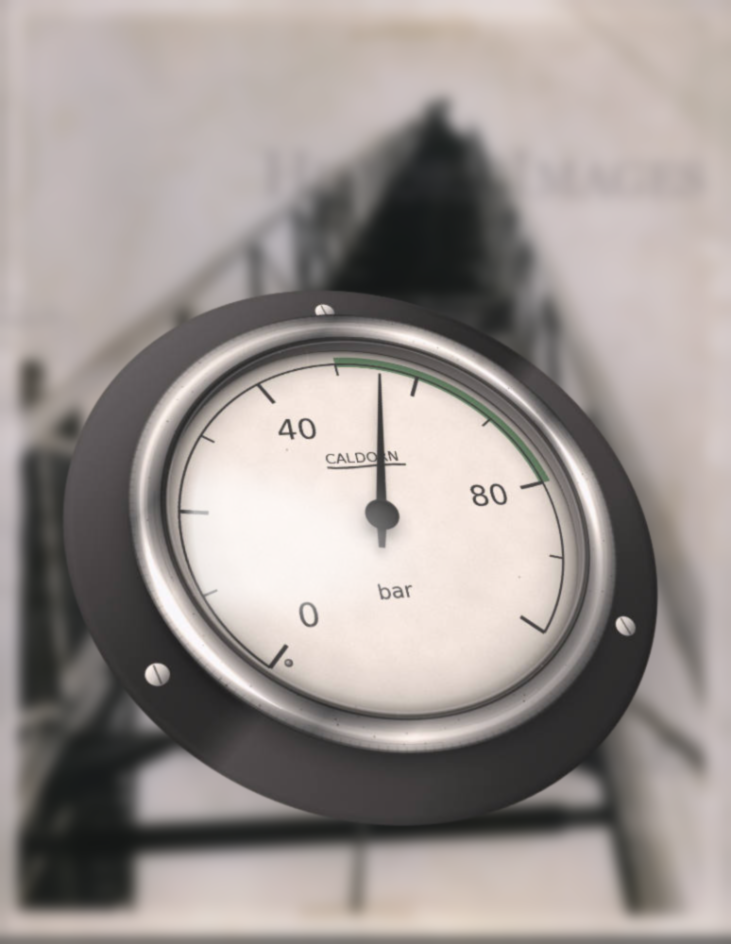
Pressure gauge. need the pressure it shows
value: 55 bar
